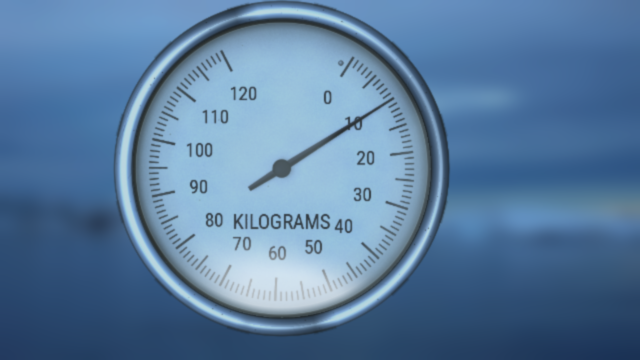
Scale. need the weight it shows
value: 10 kg
